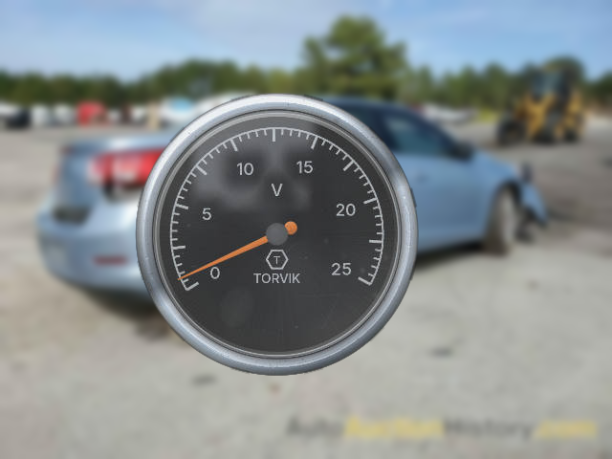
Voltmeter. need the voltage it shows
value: 0.75 V
